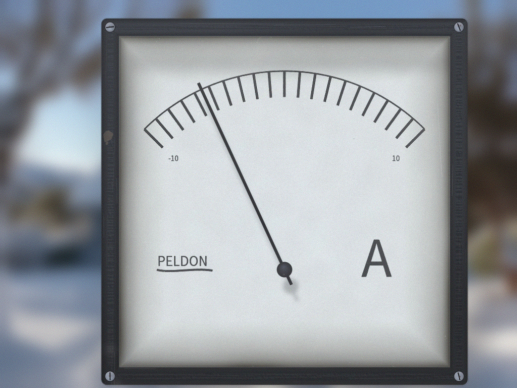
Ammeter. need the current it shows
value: -5.5 A
